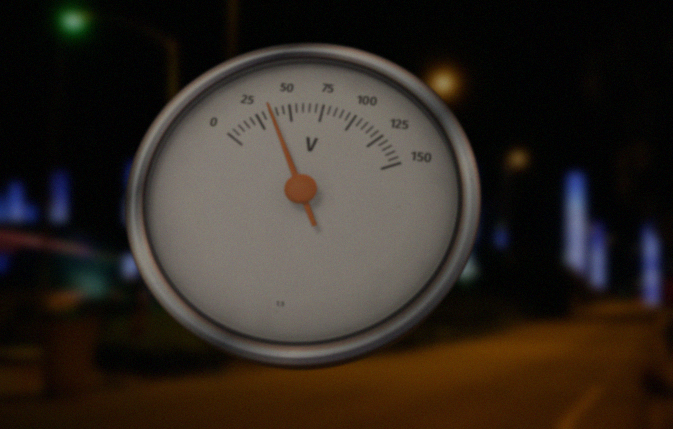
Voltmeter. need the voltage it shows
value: 35 V
